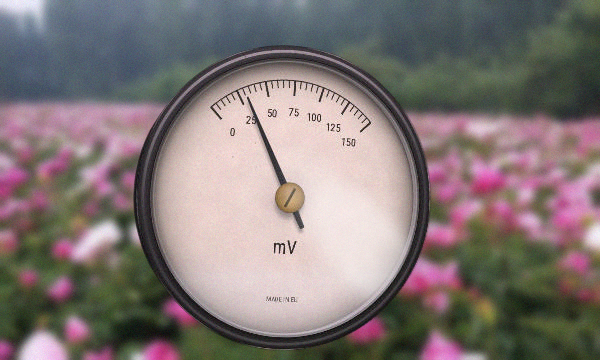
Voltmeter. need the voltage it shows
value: 30 mV
